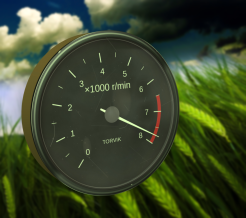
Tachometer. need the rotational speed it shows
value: 7750 rpm
